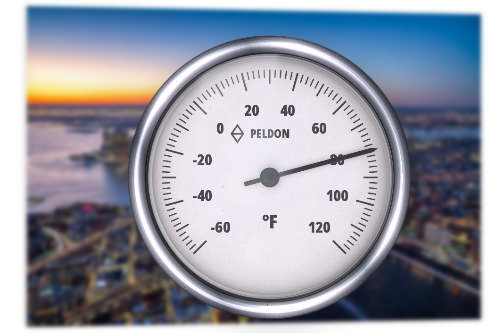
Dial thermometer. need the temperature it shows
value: 80 °F
